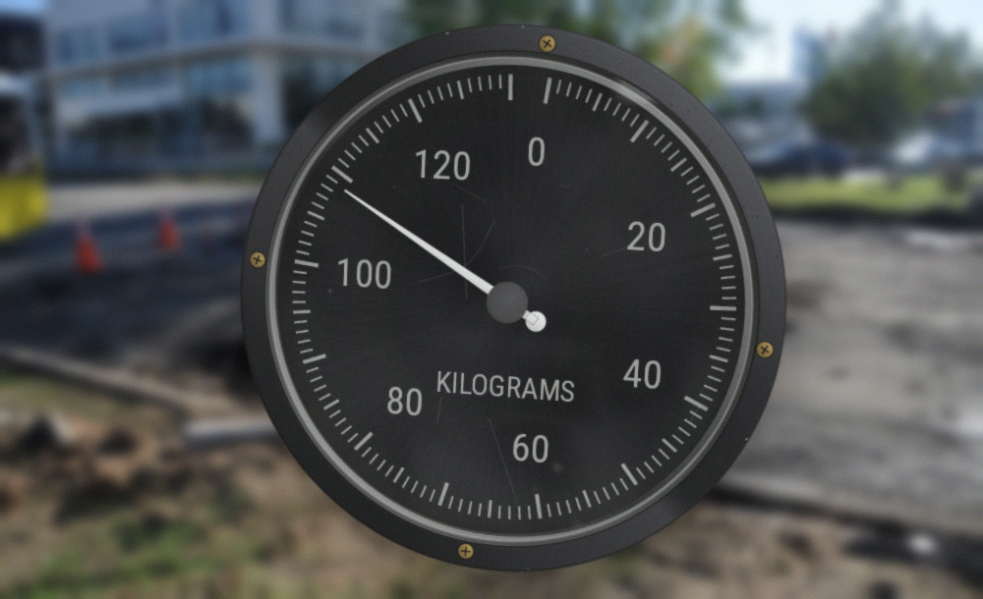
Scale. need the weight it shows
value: 109 kg
